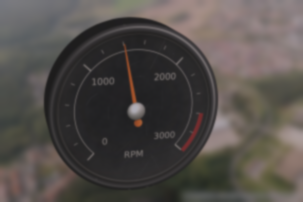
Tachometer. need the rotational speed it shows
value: 1400 rpm
